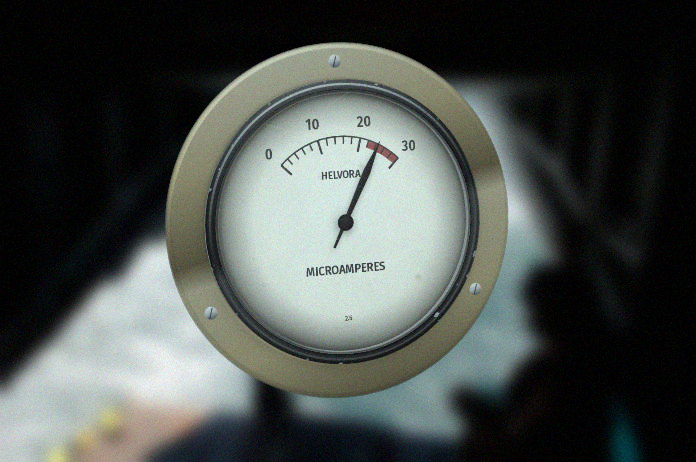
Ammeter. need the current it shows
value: 24 µA
